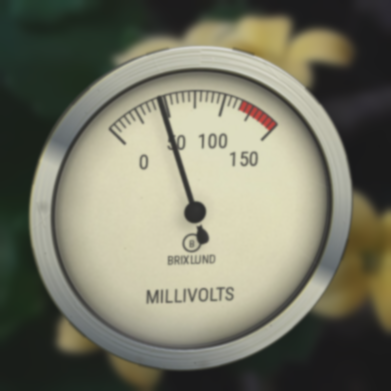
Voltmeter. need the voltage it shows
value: 45 mV
